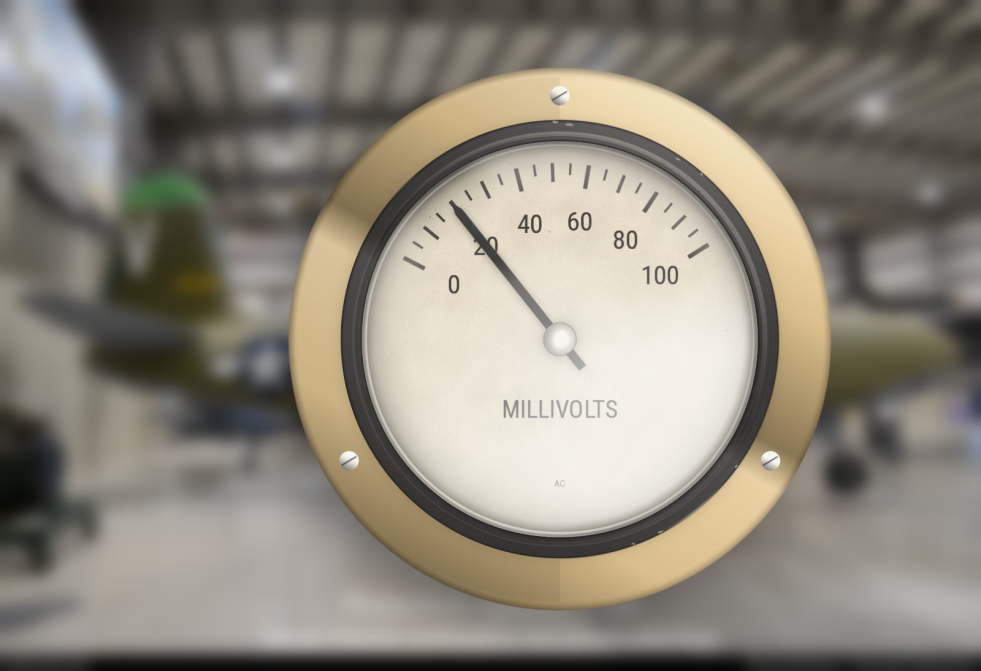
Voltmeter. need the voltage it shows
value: 20 mV
